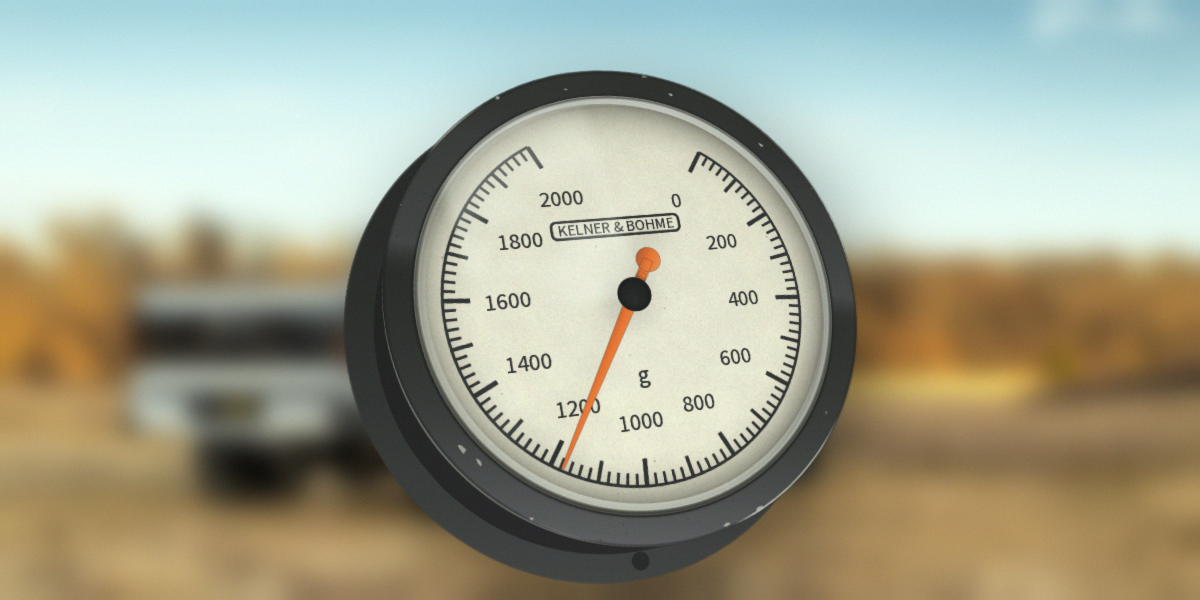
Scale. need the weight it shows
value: 1180 g
